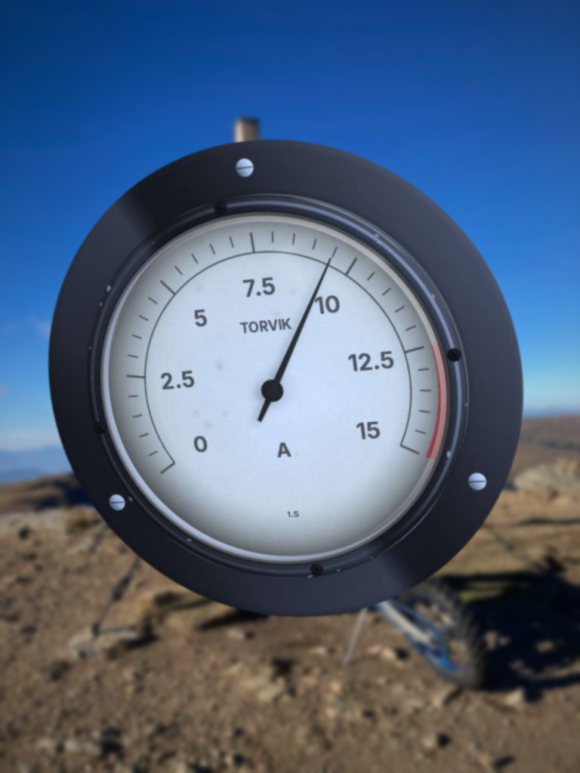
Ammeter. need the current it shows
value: 9.5 A
